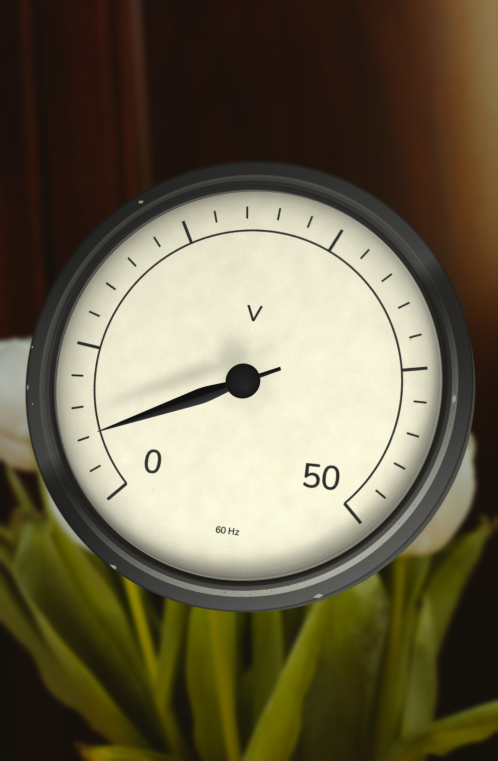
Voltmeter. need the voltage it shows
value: 4 V
